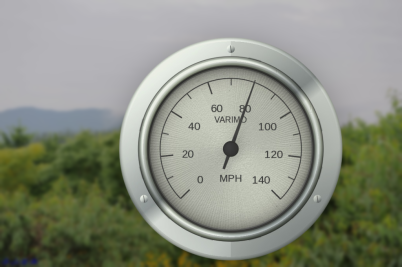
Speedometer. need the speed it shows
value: 80 mph
